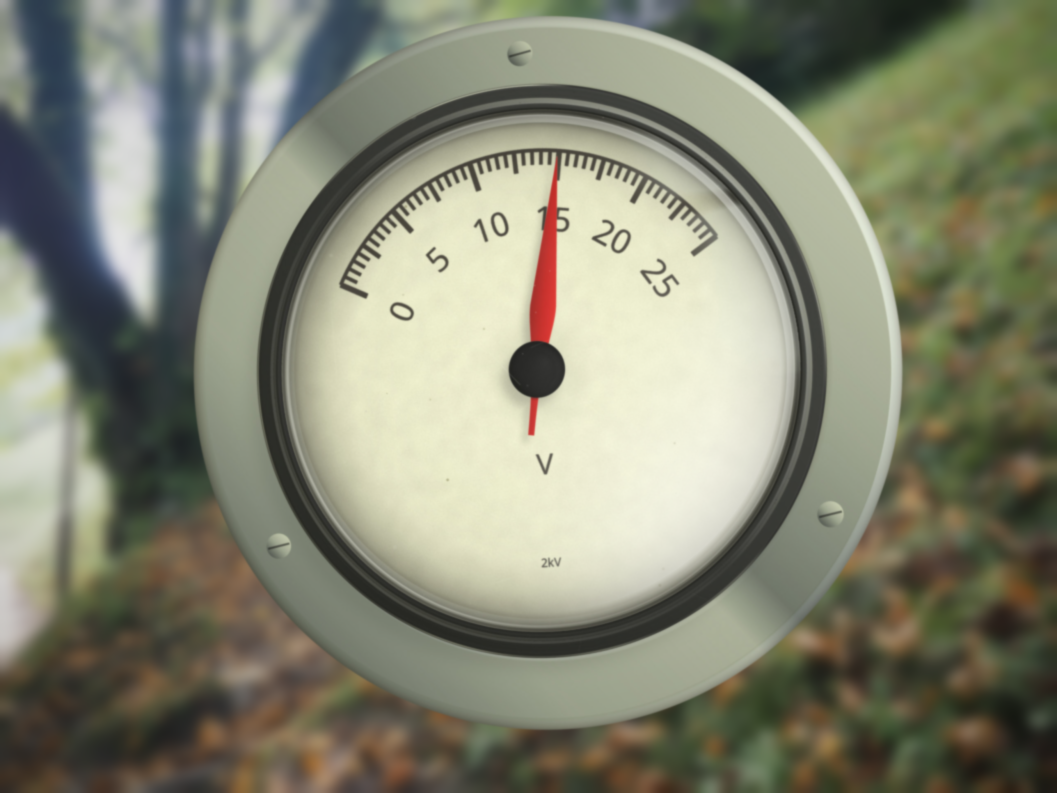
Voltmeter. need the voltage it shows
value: 15 V
